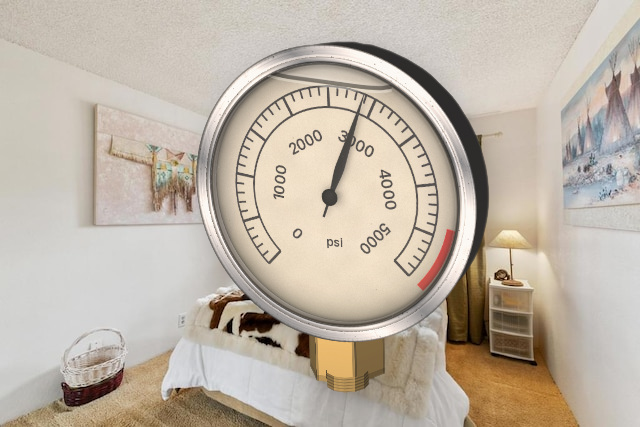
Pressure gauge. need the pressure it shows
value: 2900 psi
